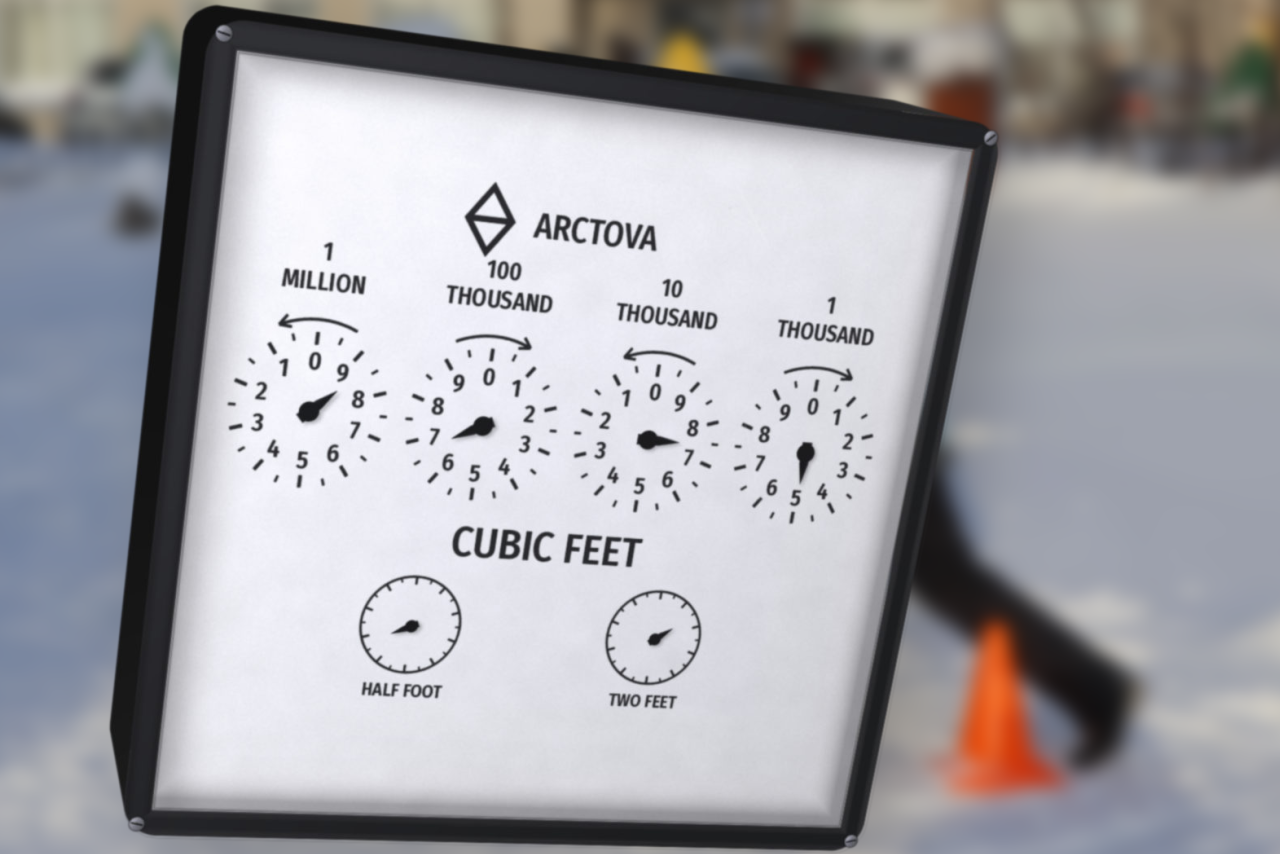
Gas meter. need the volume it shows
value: 867500 ft³
